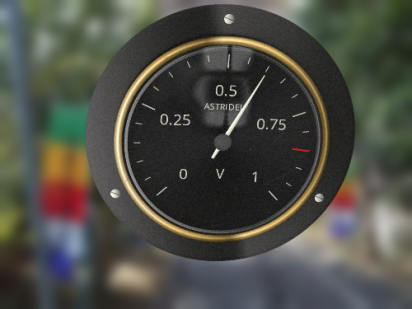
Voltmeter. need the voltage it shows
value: 0.6 V
